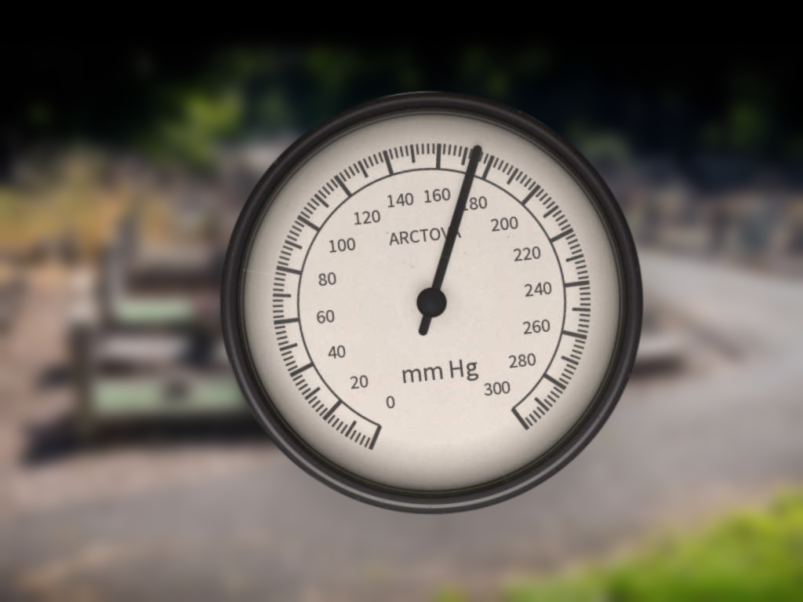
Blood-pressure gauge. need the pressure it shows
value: 174 mmHg
